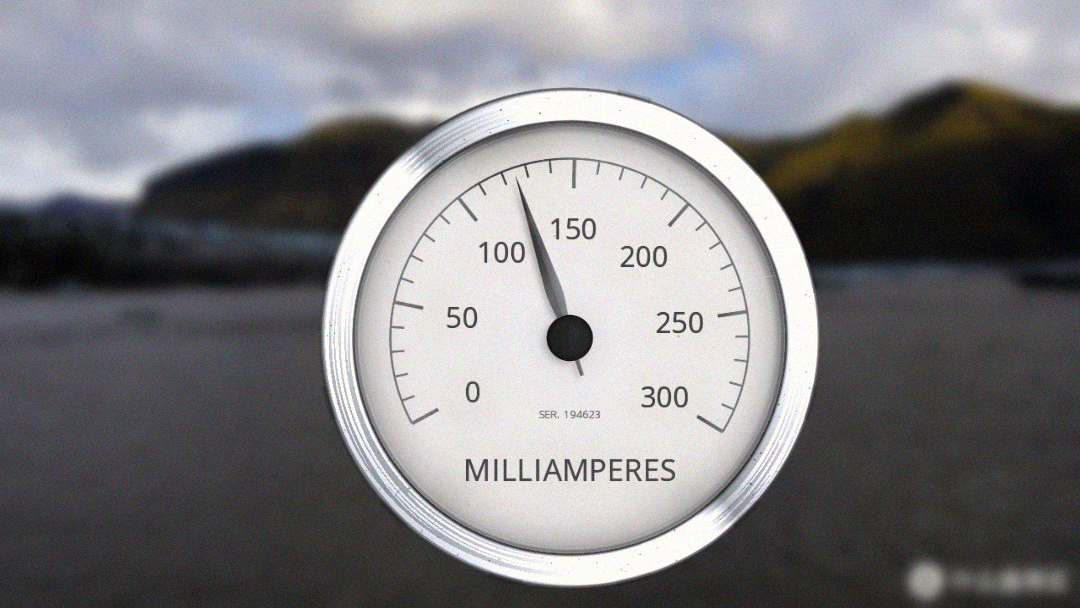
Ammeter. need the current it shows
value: 125 mA
